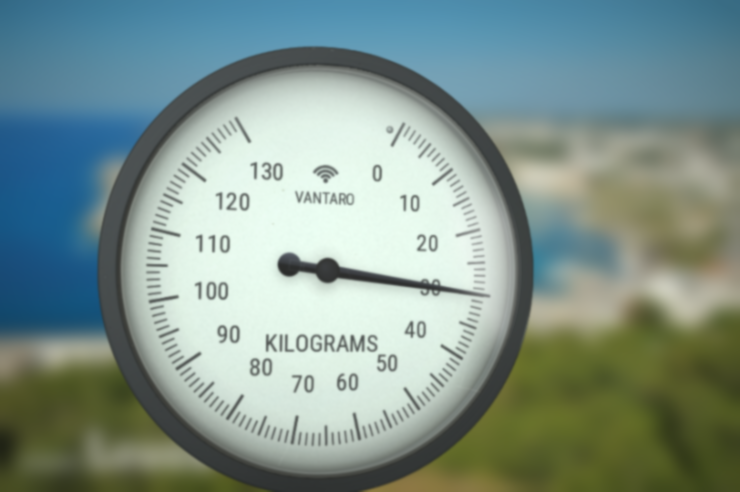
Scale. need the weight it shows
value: 30 kg
